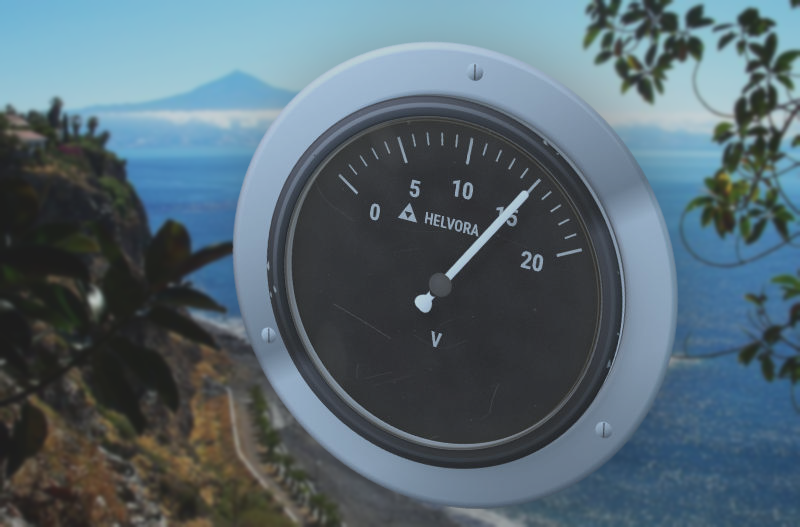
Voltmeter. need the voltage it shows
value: 15 V
